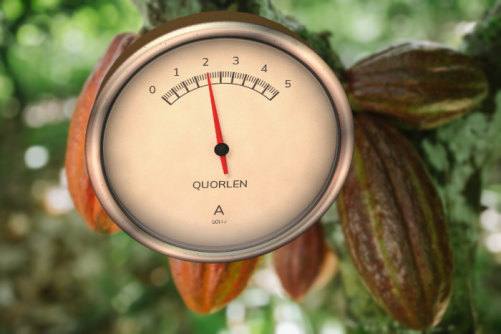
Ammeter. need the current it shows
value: 2 A
